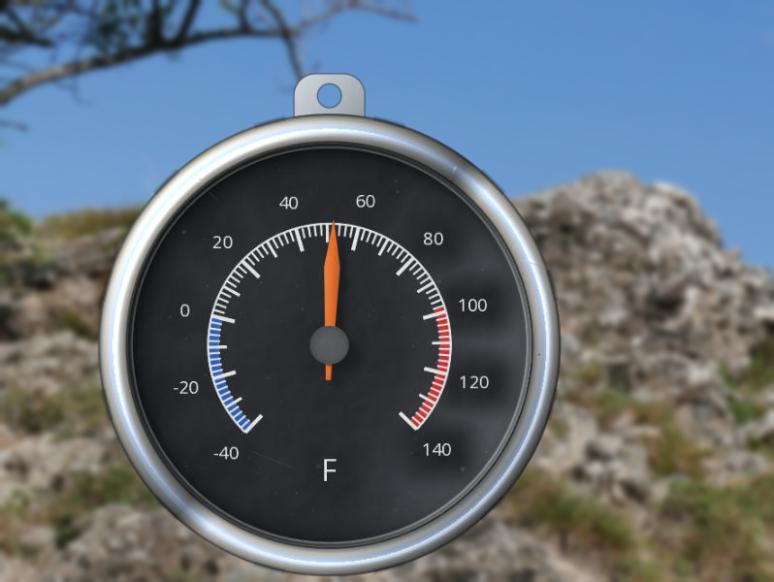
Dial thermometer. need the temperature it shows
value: 52 °F
